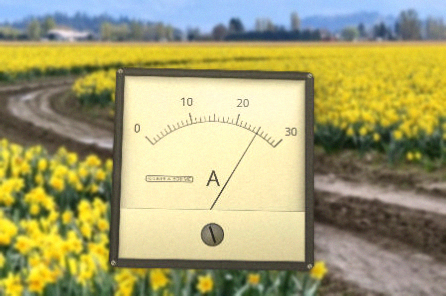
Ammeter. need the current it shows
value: 25 A
